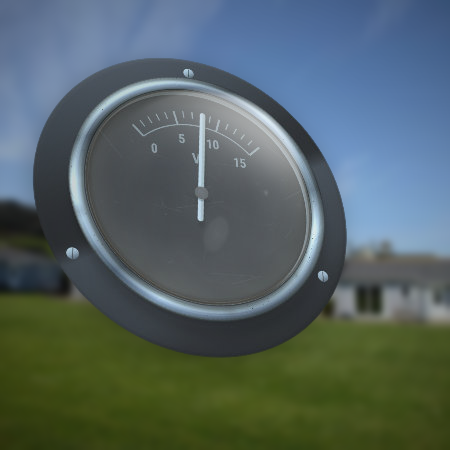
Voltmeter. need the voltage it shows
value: 8 V
